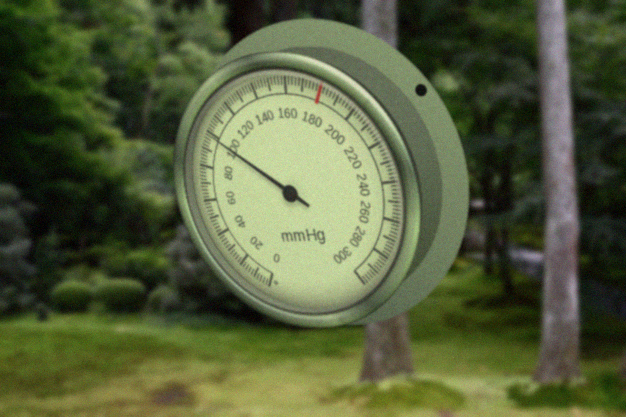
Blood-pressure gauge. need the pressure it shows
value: 100 mmHg
